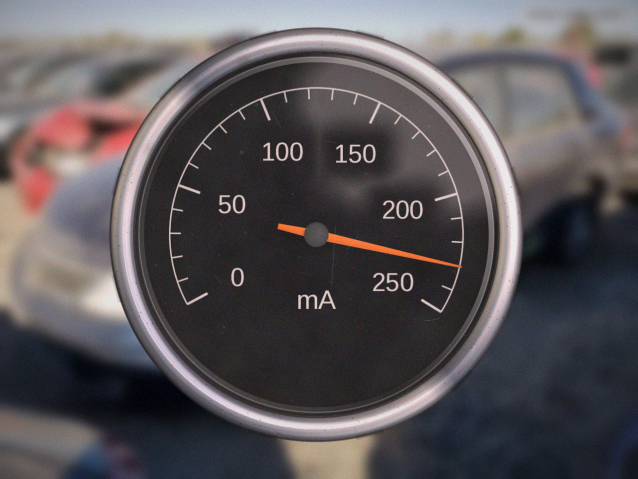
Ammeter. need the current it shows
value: 230 mA
